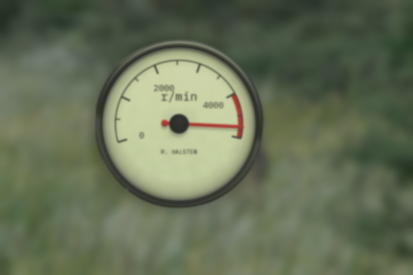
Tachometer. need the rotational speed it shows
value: 4750 rpm
